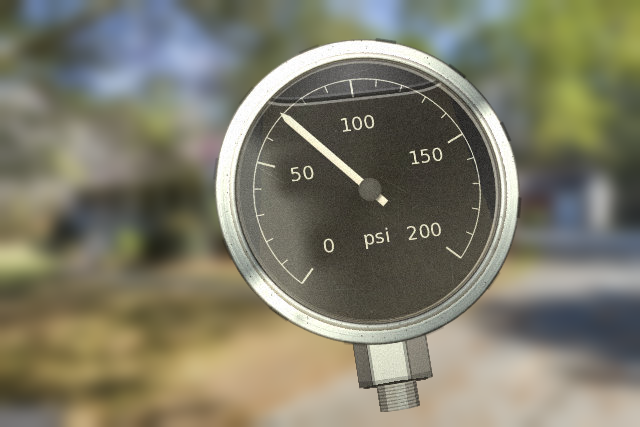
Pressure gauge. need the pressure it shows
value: 70 psi
